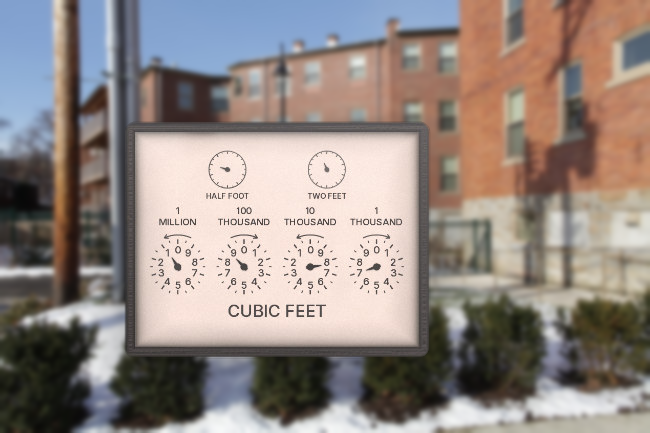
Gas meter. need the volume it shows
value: 87700 ft³
